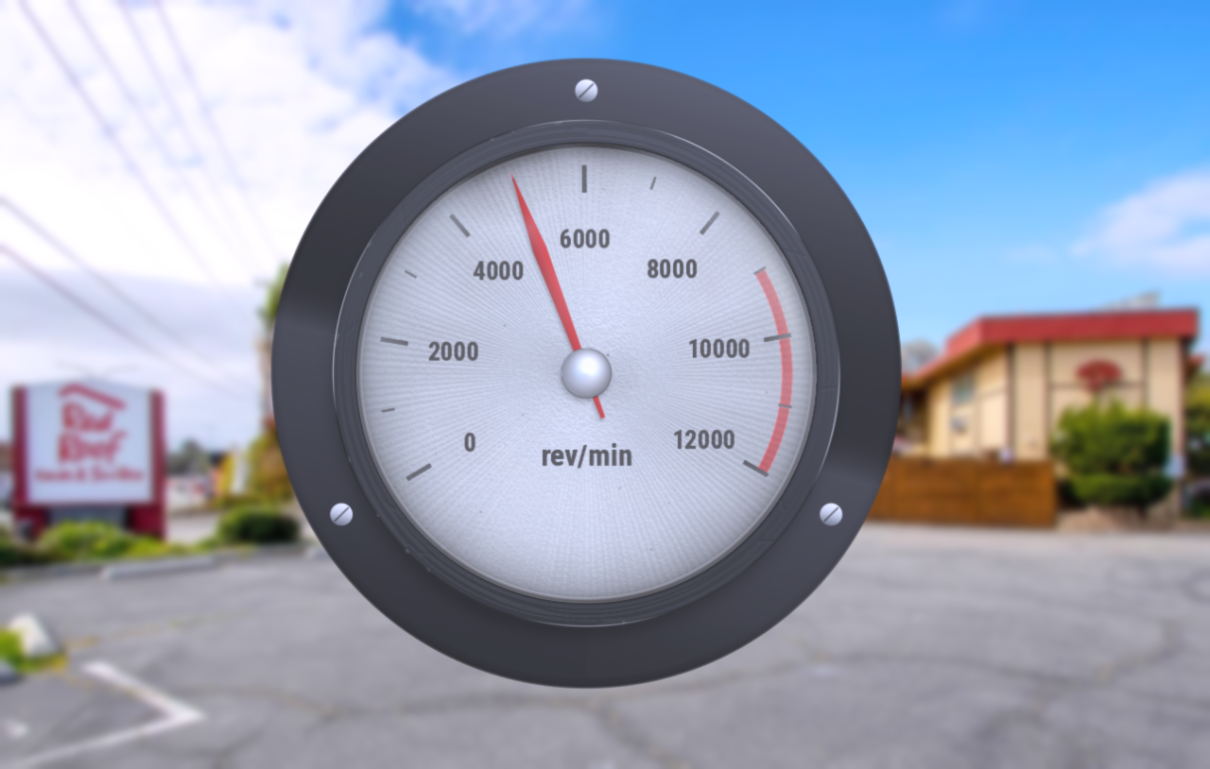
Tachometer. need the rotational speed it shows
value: 5000 rpm
